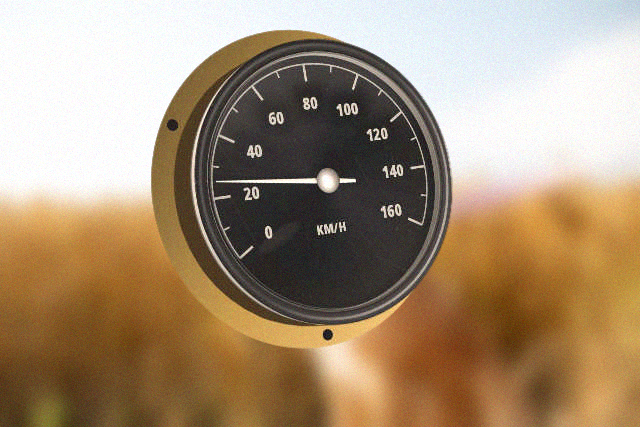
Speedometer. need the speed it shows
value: 25 km/h
